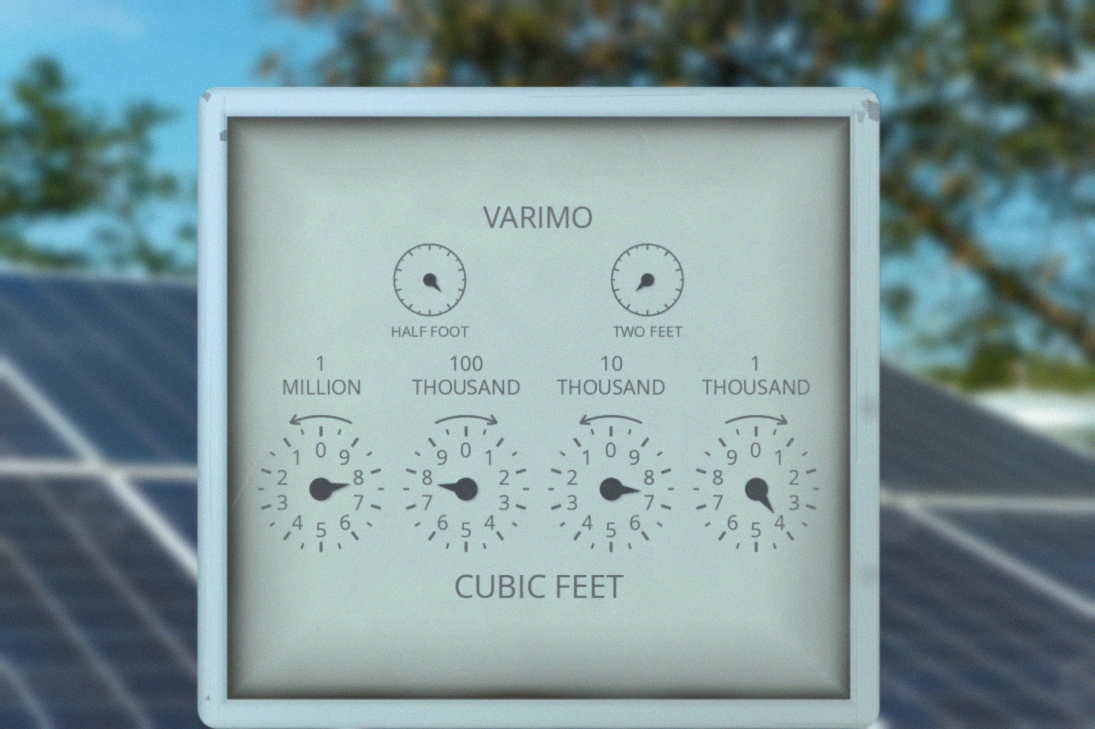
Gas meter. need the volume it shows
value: 777400 ft³
